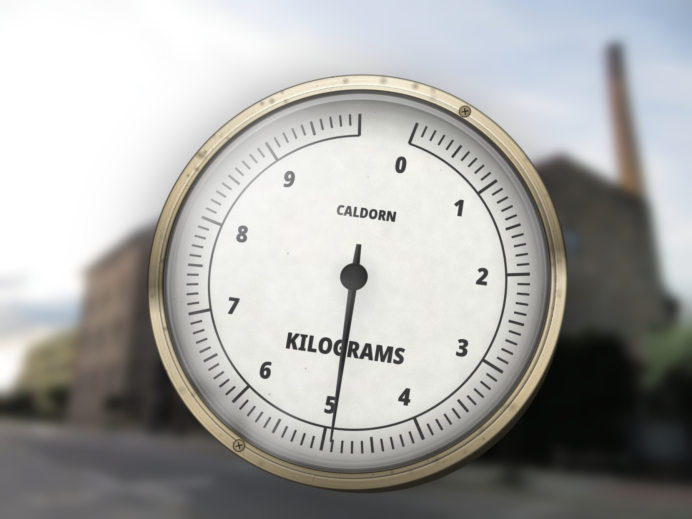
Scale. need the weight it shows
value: 4.9 kg
